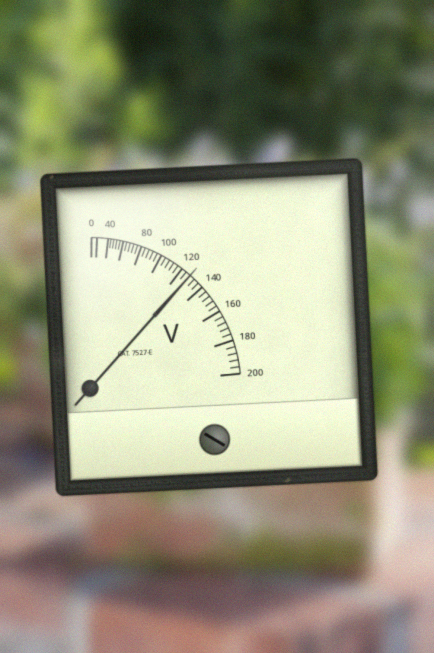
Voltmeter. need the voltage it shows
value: 128 V
